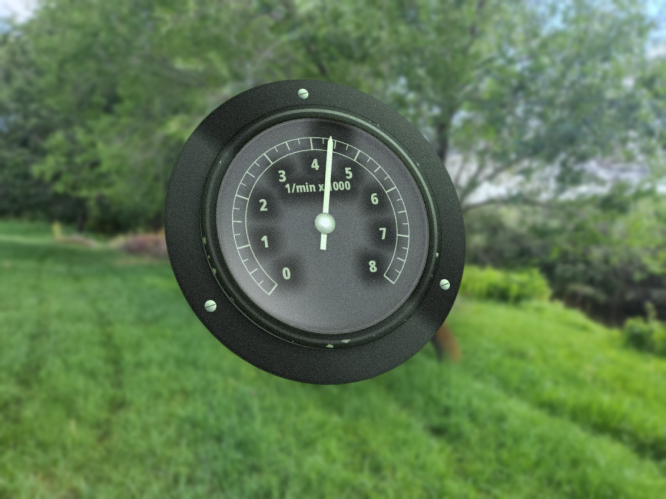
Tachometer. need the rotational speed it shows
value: 4375 rpm
